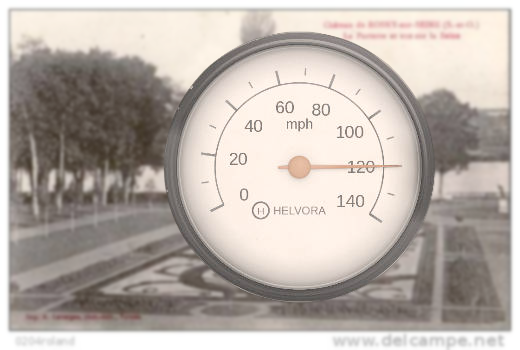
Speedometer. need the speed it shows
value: 120 mph
